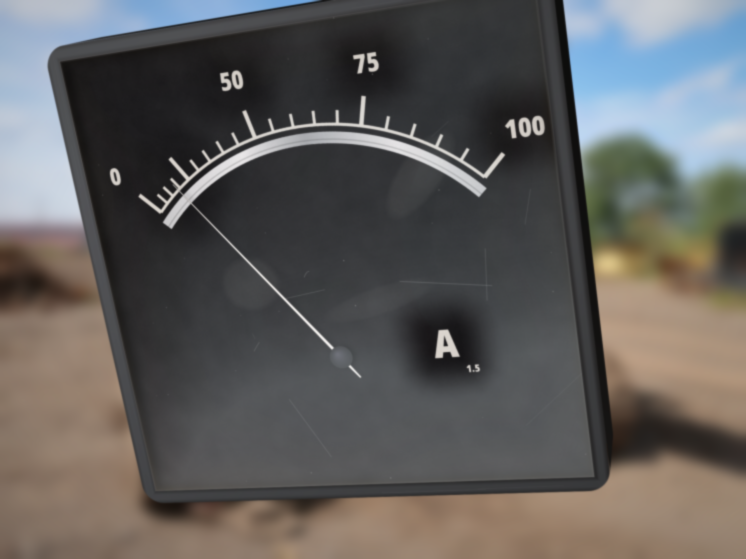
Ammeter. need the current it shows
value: 20 A
